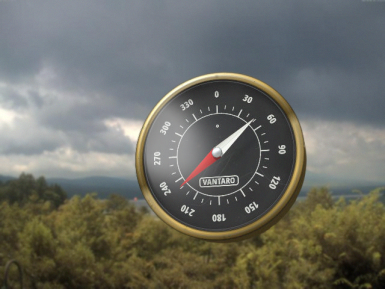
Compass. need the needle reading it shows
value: 230 °
